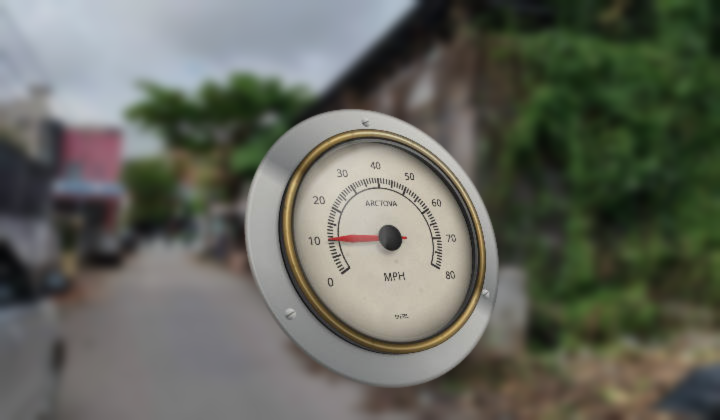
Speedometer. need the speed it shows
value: 10 mph
